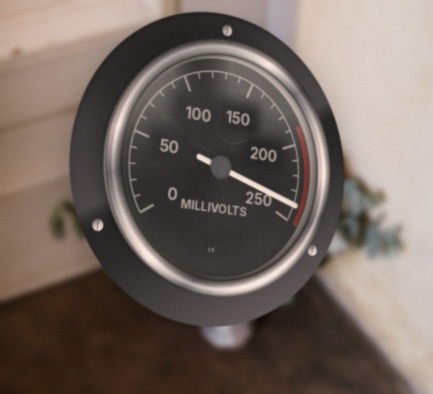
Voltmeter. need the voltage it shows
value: 240 mV
